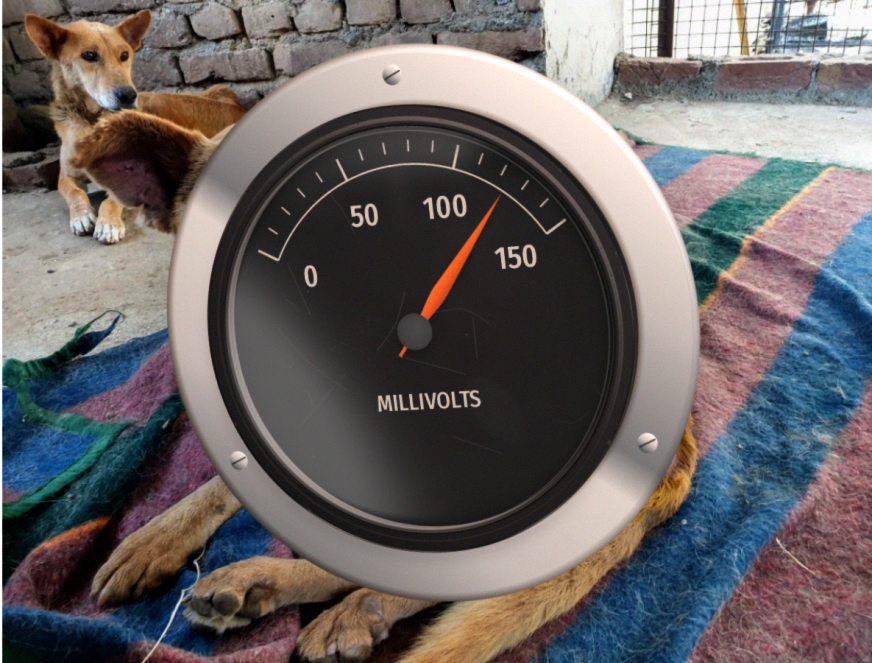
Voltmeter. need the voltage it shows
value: 125 mV
